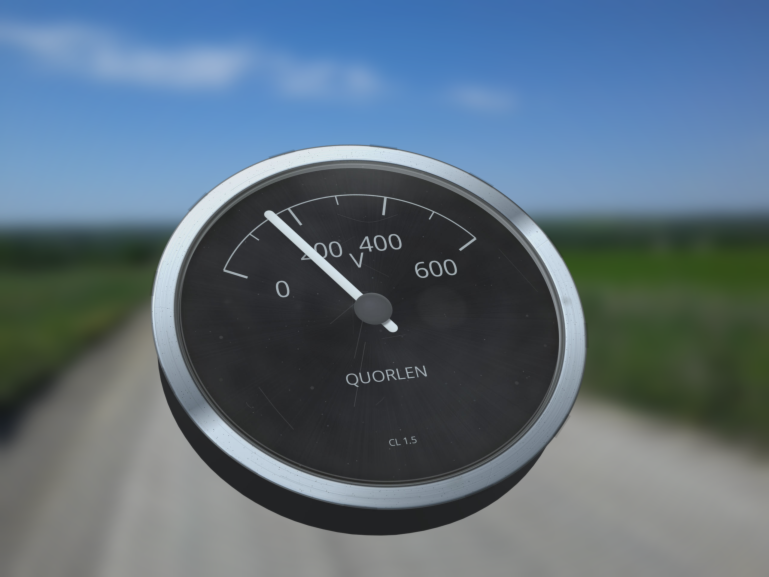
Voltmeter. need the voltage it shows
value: 150 V
